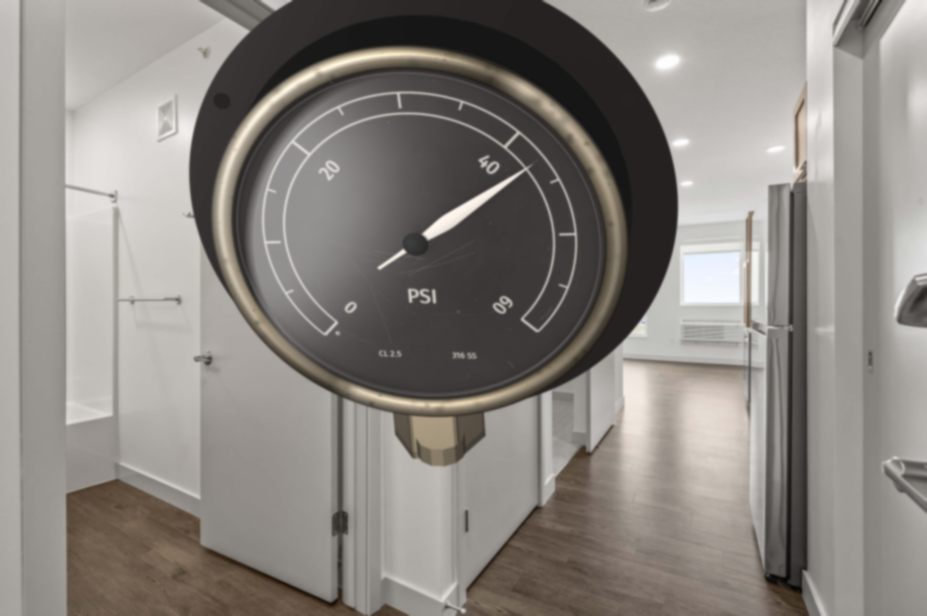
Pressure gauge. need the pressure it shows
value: 42.5 psi
